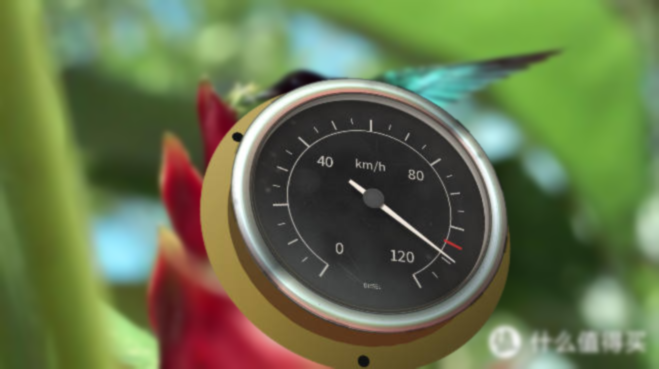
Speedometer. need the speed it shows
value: 110 km/h
